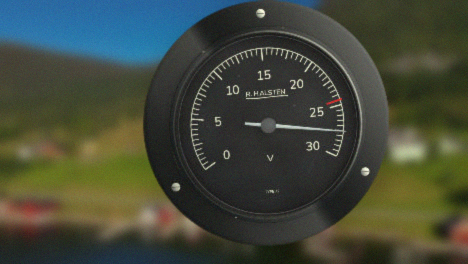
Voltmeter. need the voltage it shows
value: 27.5 V
